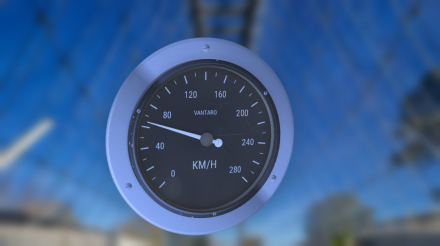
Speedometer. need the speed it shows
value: 65 km/h
